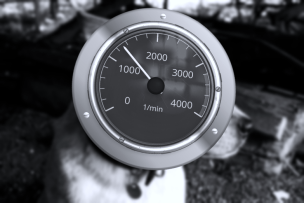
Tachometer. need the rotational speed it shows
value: 1300 rpm
